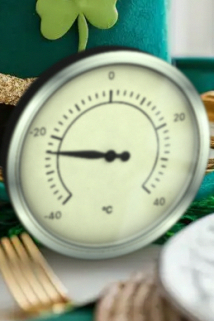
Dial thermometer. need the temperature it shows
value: -24 °C
